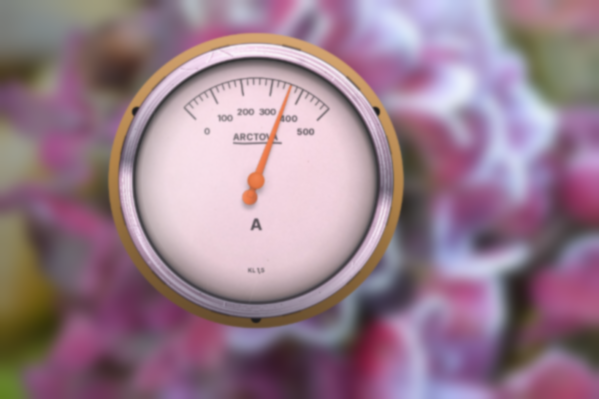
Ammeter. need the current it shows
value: 360 A
